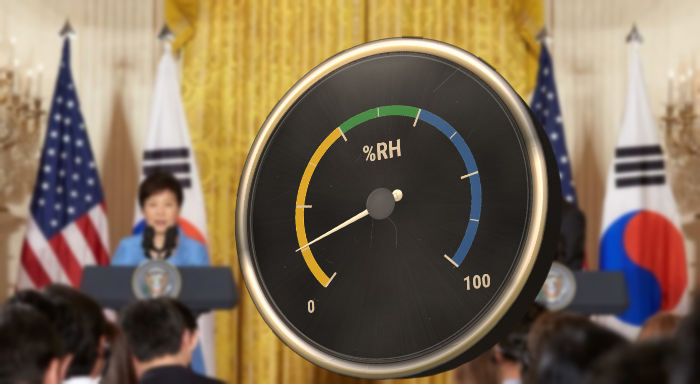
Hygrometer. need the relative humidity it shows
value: 10 %
